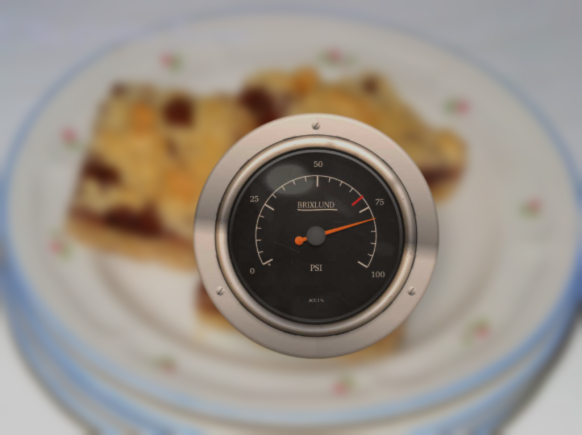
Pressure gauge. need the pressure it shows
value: 80 psi
